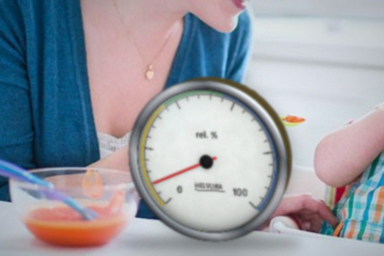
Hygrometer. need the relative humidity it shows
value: 8 %
